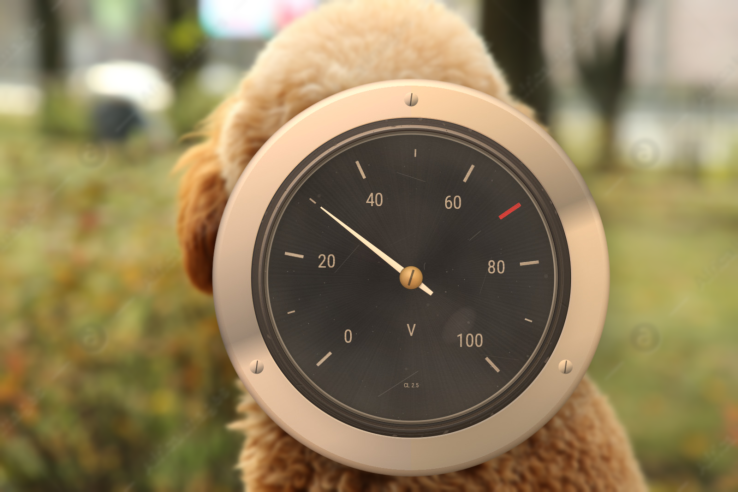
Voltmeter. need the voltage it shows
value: 30 V
